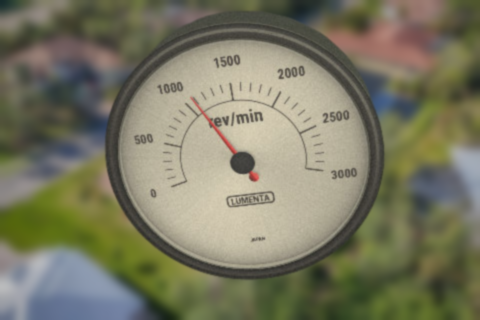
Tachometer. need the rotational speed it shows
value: 1100 rpm
